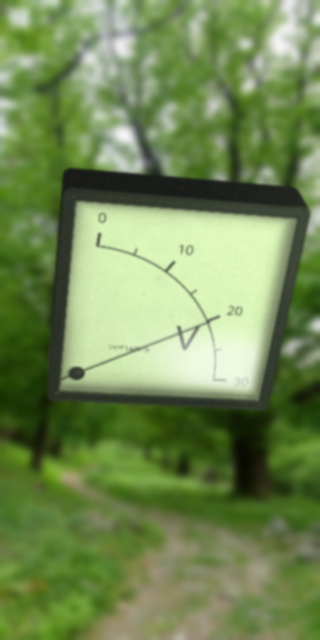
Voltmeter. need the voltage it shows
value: 20 V
